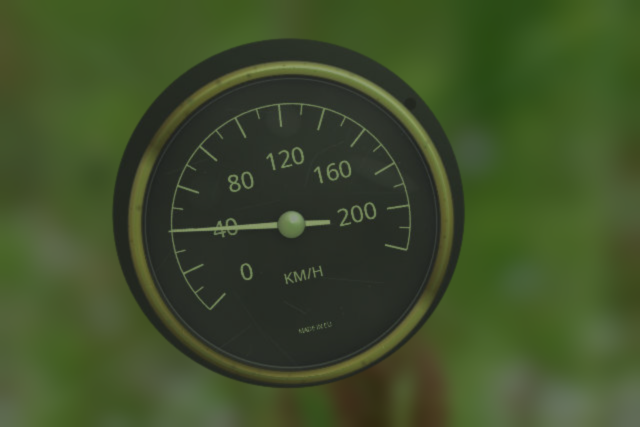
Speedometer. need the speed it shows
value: 40 km/h
